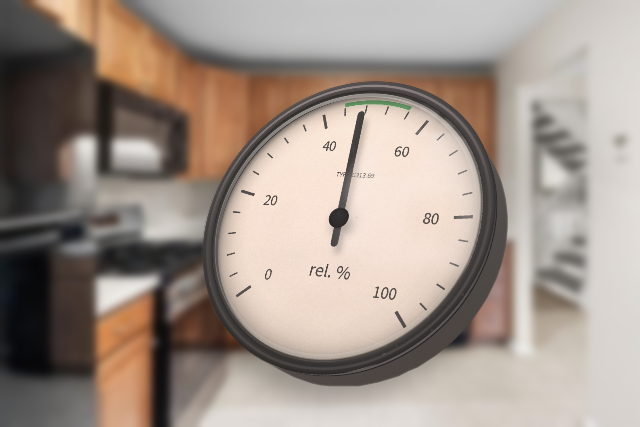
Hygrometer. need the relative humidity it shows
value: 48 %
